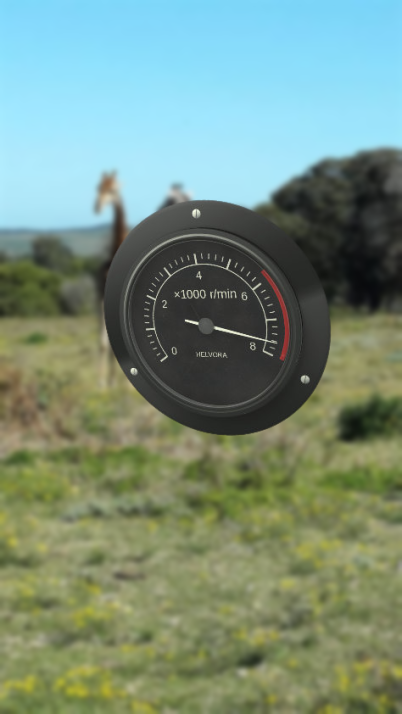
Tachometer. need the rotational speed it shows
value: 7600 rpm
